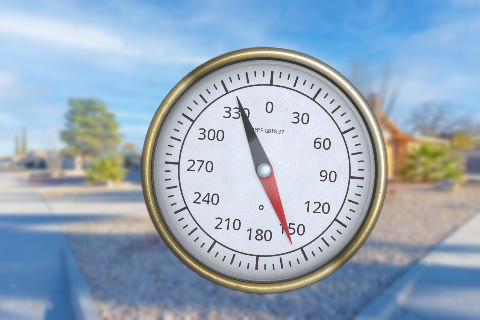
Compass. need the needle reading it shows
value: 155 °
